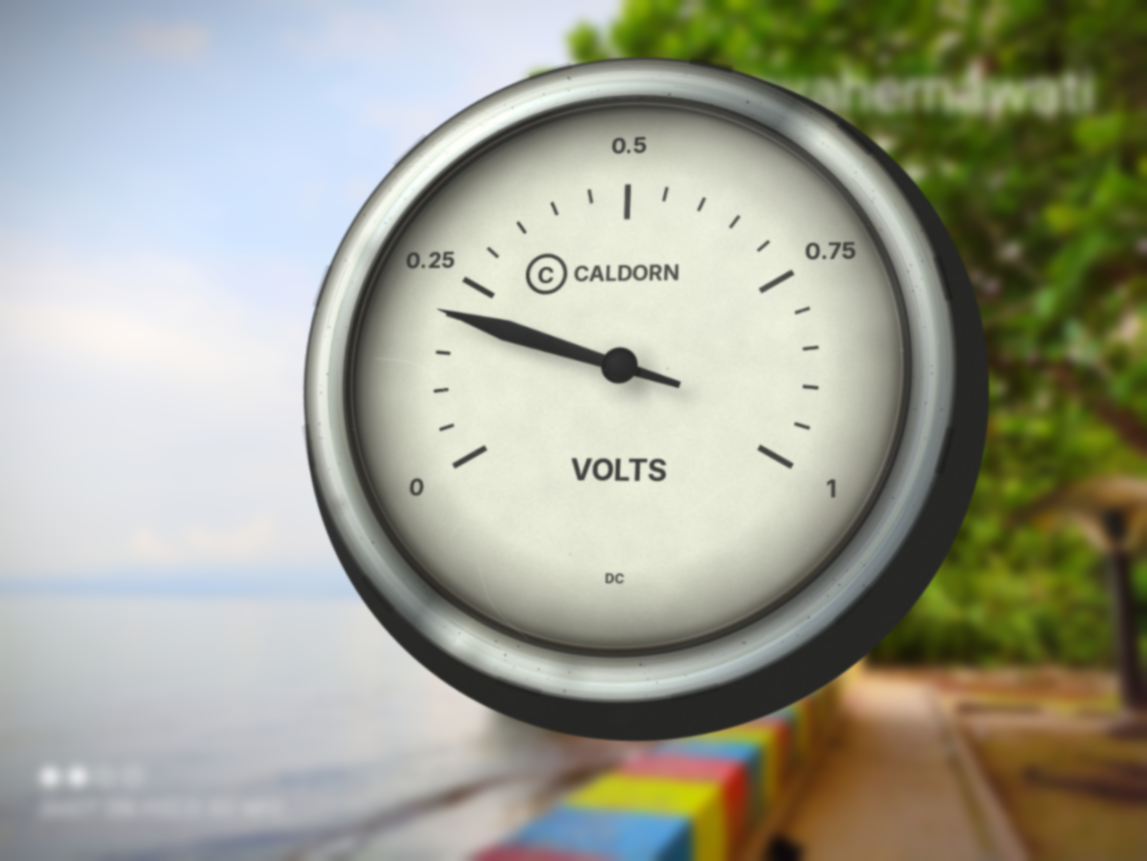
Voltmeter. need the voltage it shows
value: 0.2 V
